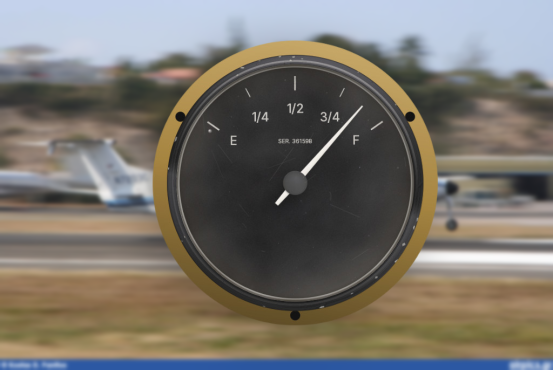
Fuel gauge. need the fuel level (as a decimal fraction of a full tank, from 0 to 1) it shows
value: 0.875
